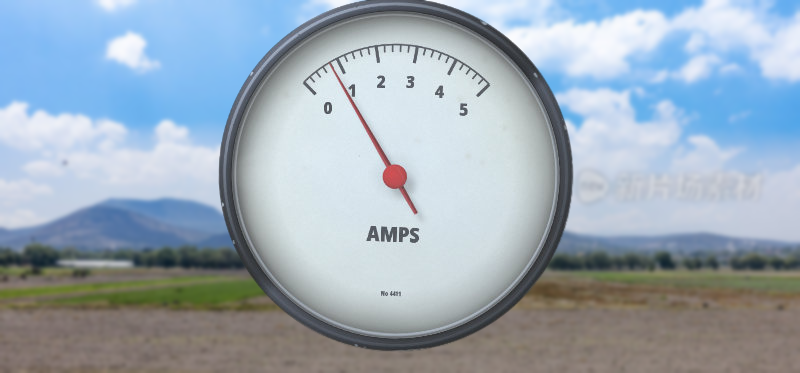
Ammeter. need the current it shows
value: 0.8 A
